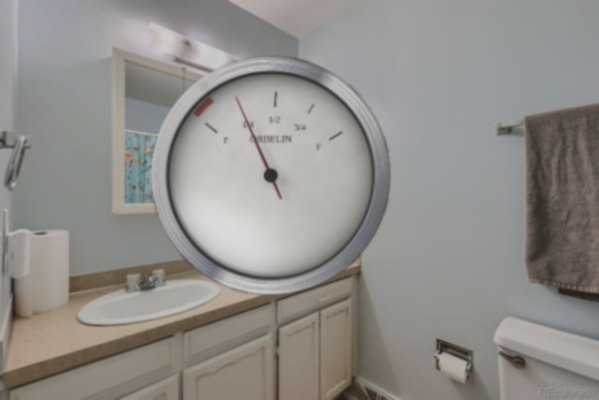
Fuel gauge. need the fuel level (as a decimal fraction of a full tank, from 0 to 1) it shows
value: 0.25
